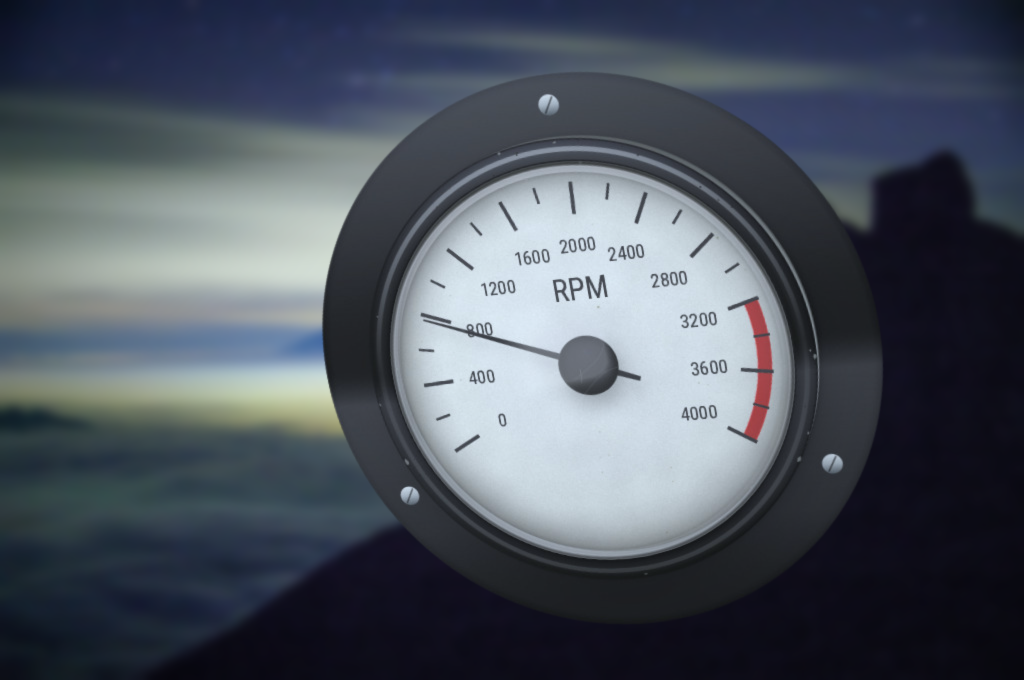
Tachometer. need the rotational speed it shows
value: 800 rpm
